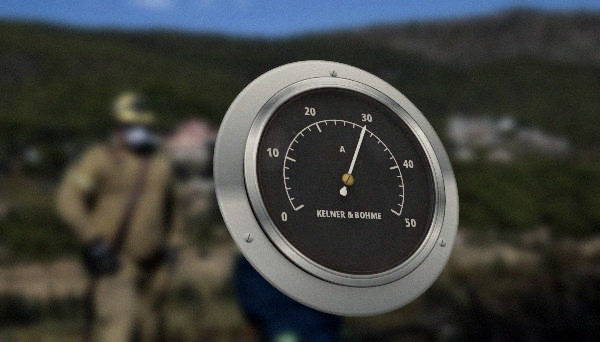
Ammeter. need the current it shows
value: 30 A
